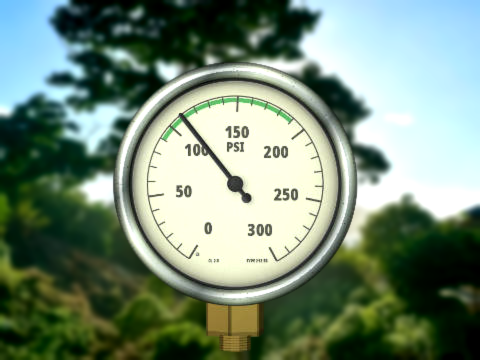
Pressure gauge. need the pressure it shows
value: 110 psi
